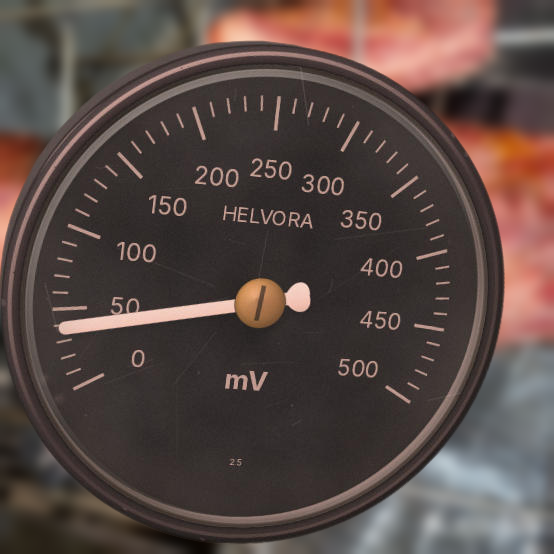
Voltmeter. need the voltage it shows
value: 40 mV
